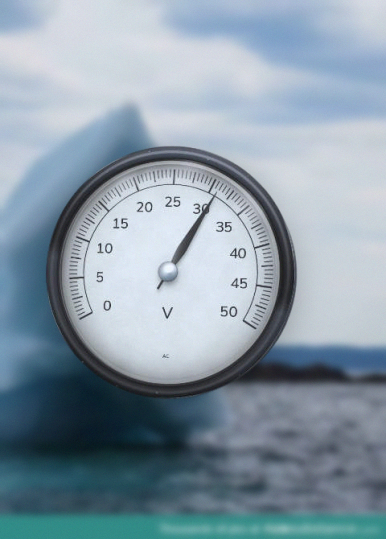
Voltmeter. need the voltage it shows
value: 31 V
